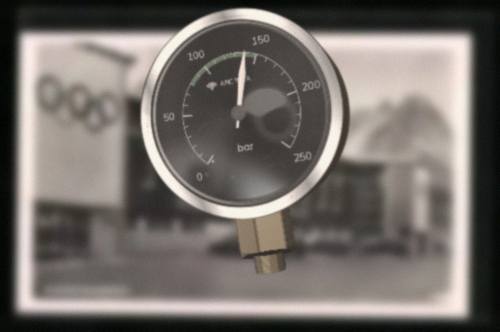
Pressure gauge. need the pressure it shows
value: 140 bar
